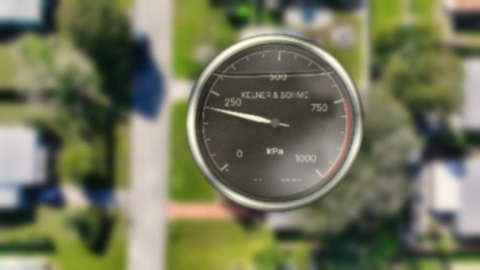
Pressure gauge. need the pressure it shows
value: 200 kPa
